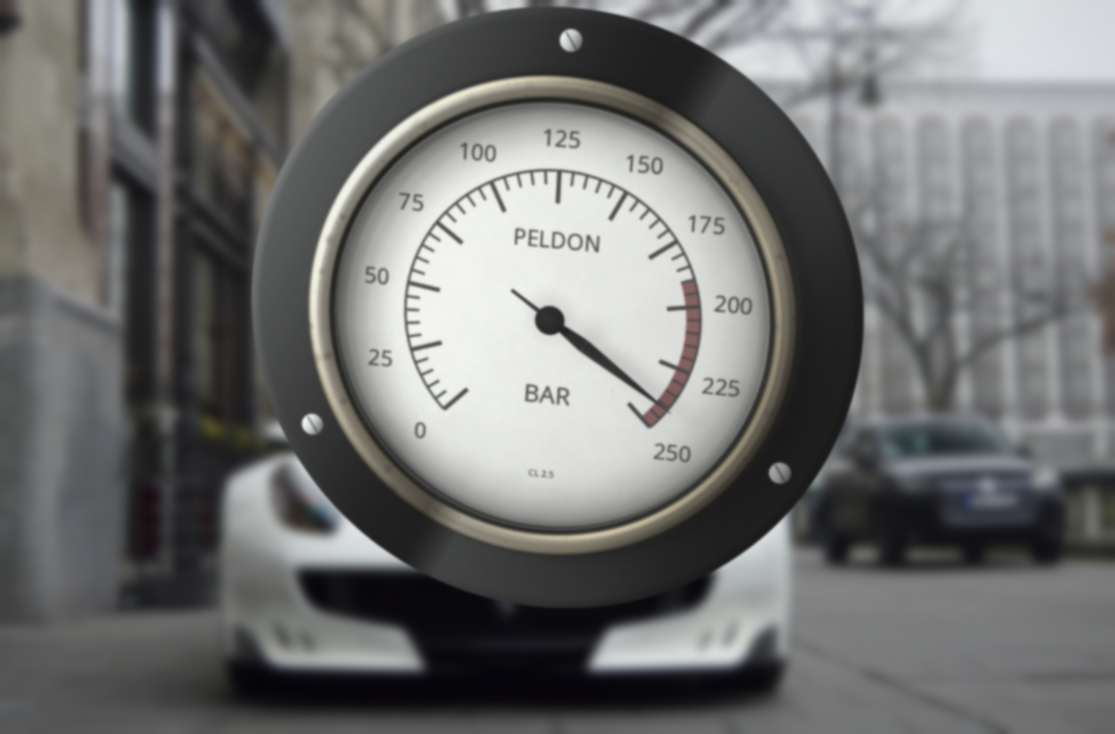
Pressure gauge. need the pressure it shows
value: 240 bar
